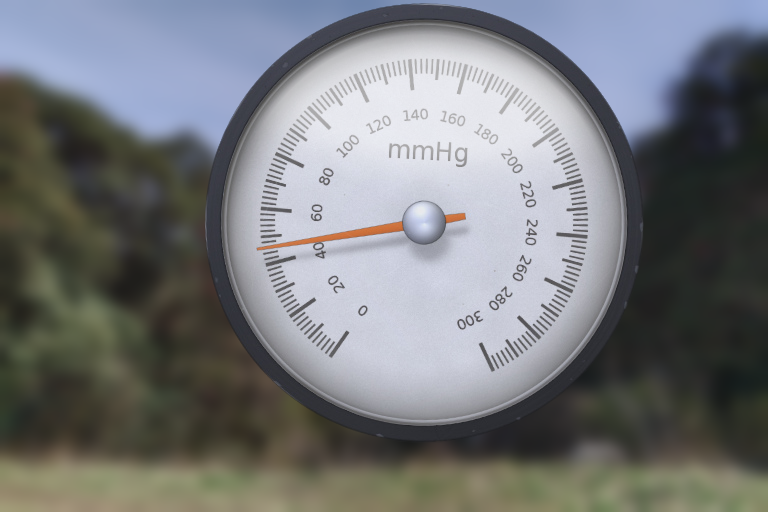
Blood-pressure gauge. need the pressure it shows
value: 46 mmHg
